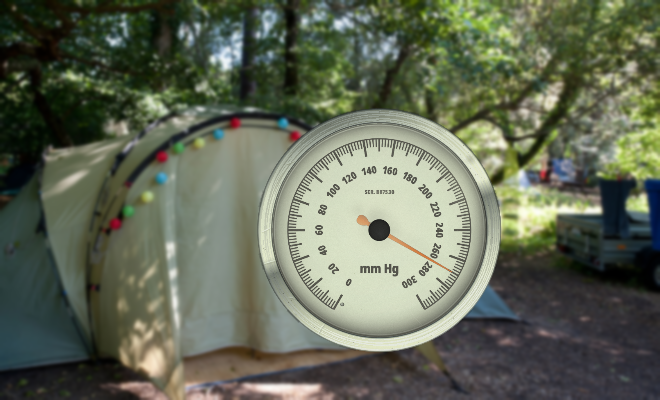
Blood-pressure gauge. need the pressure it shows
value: 270 mmHg
